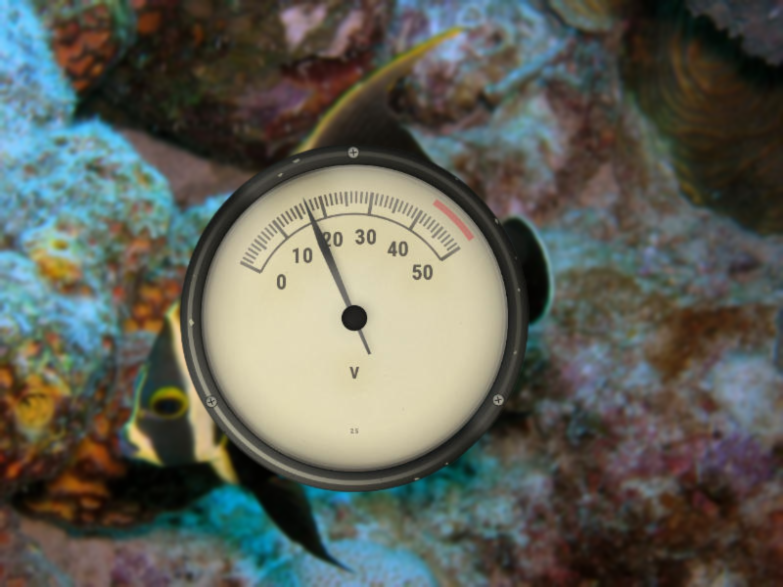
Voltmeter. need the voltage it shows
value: 17 V
